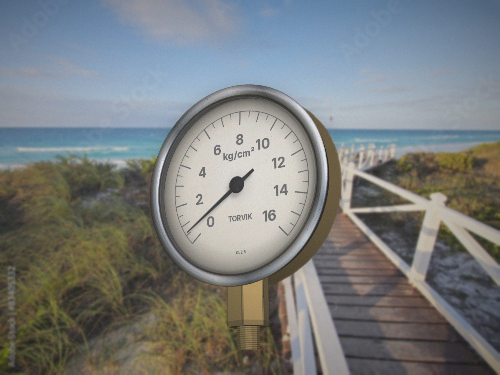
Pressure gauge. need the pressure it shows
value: 0.5 kg/cm²
